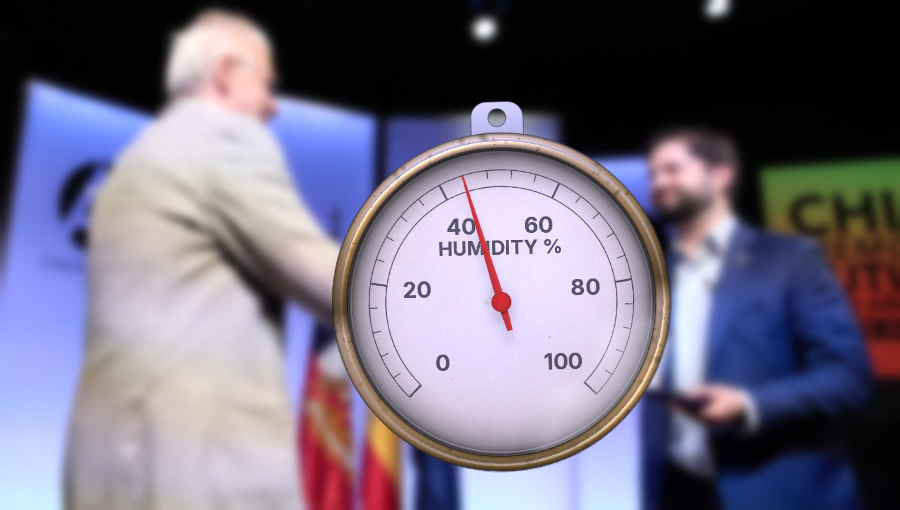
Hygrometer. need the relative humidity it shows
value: 44 %
